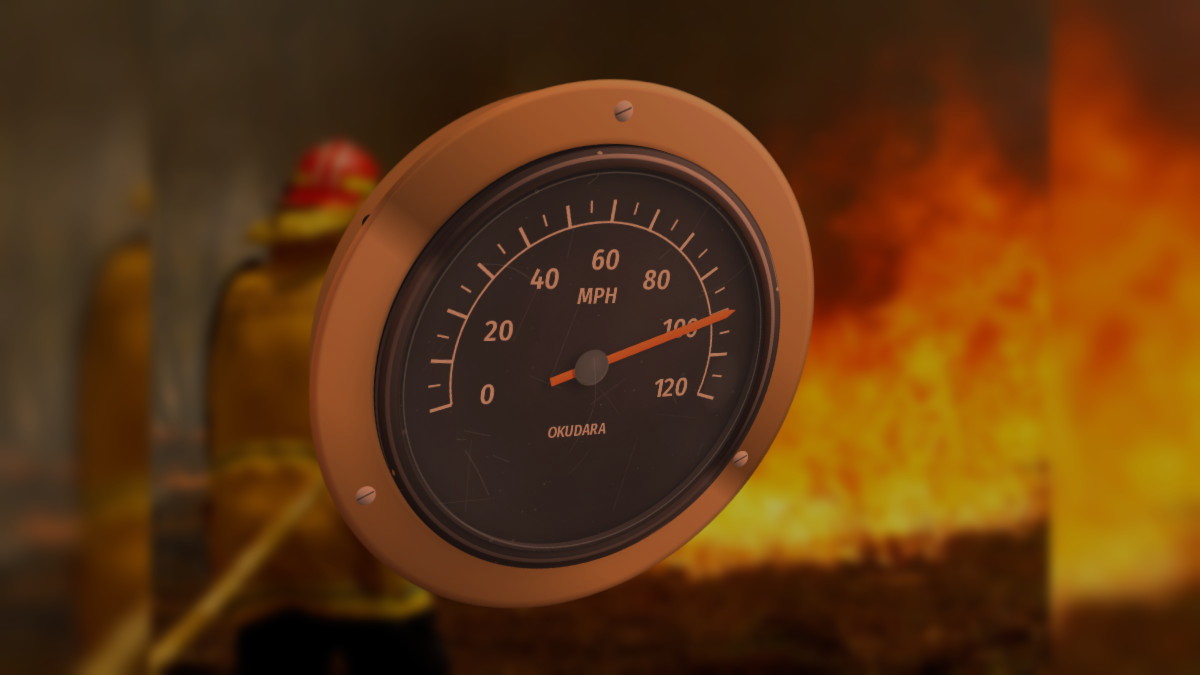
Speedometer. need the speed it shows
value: 100 mph
